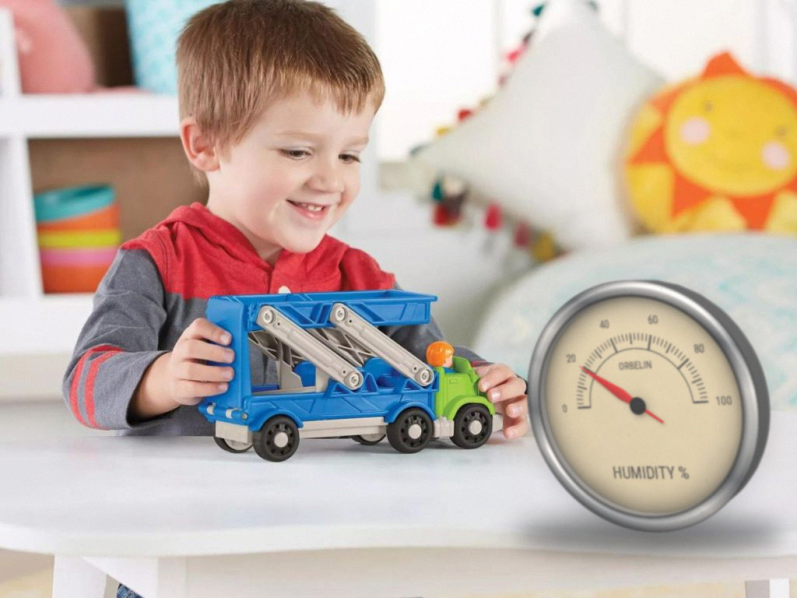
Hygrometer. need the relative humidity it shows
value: 20 %
